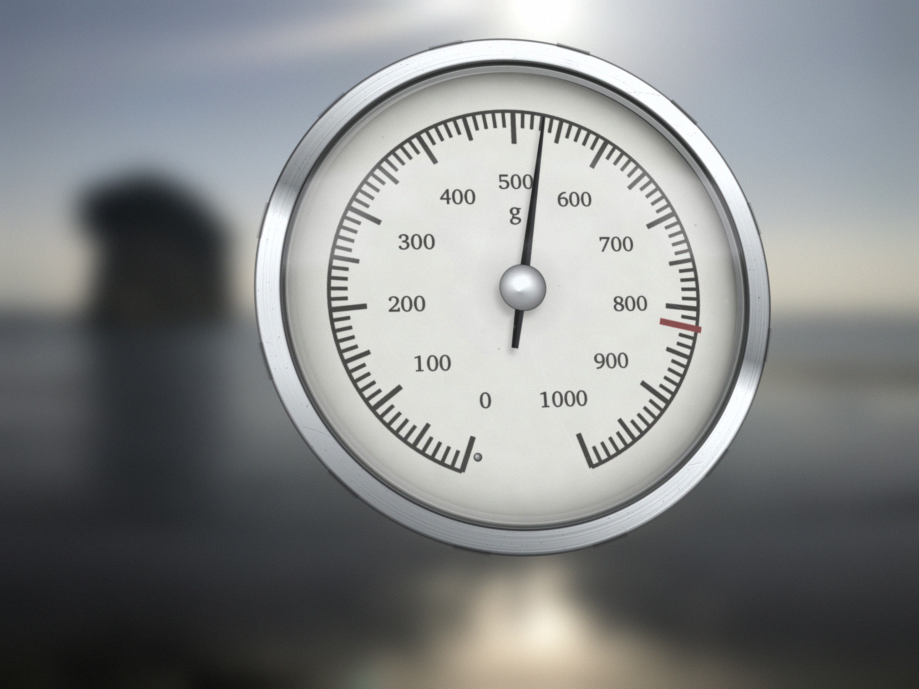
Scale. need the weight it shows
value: 530 g
